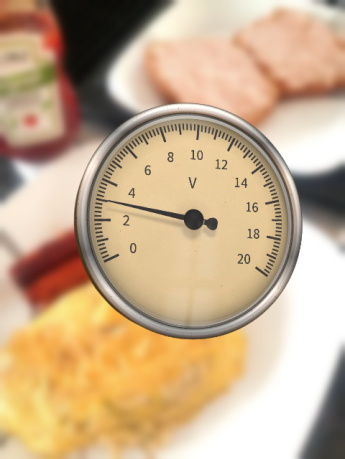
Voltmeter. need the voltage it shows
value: 3 V
